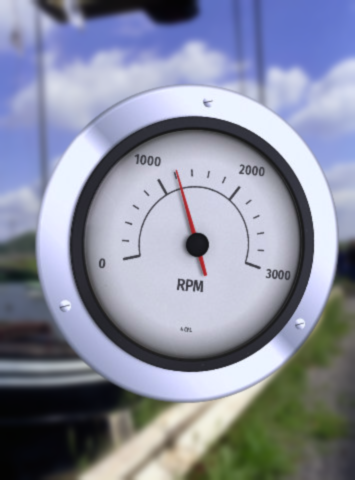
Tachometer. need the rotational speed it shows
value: 1200 rpm
